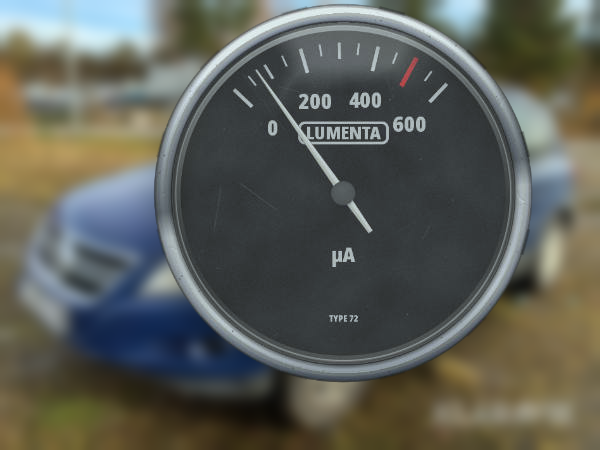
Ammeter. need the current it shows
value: 75 µA
